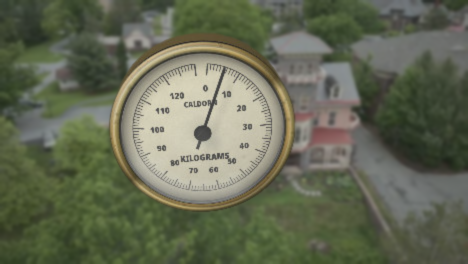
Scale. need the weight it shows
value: 5 kg
